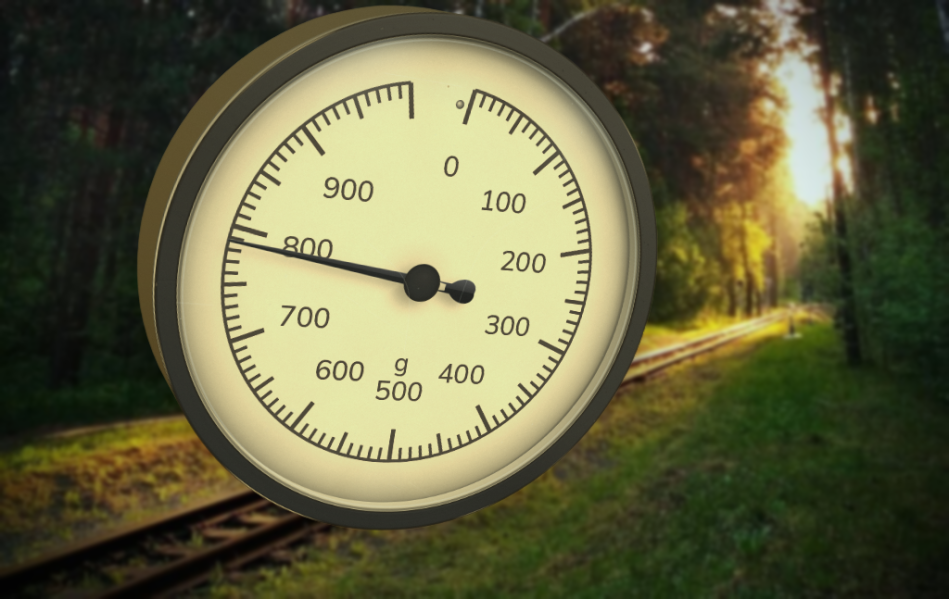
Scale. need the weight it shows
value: 790 g
